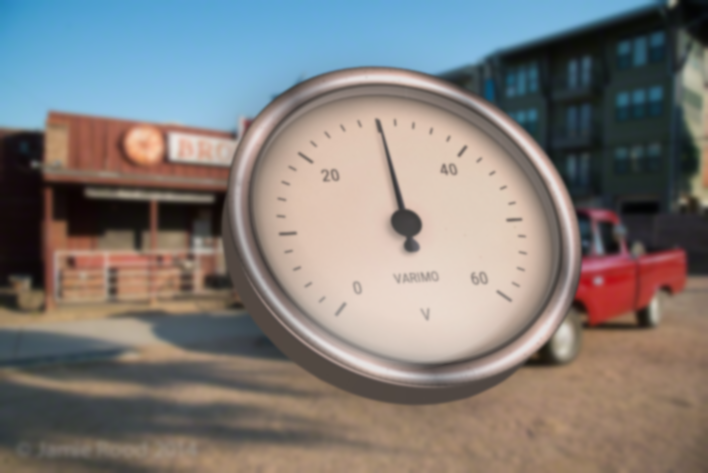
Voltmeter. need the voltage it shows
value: 30 V
